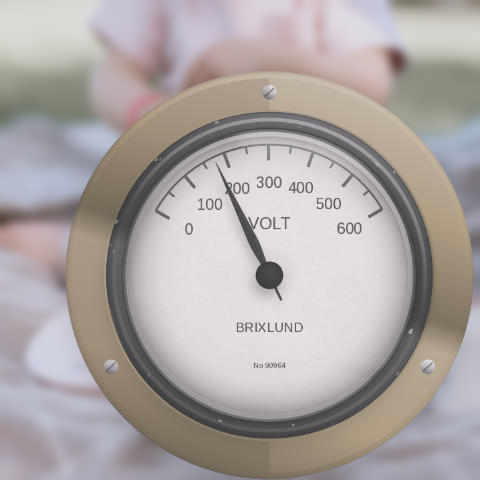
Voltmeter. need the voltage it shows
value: 175 V
